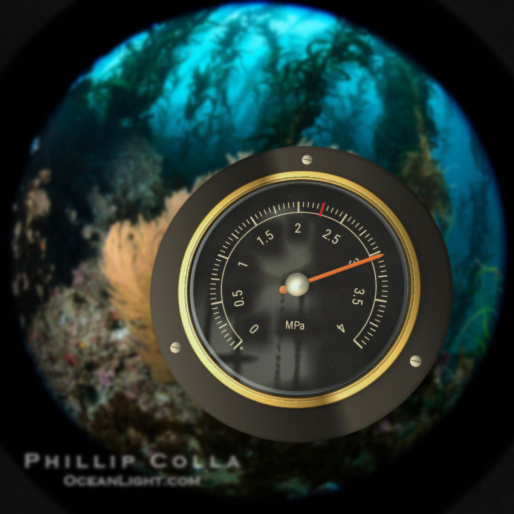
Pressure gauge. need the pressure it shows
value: 3.05 MPa
